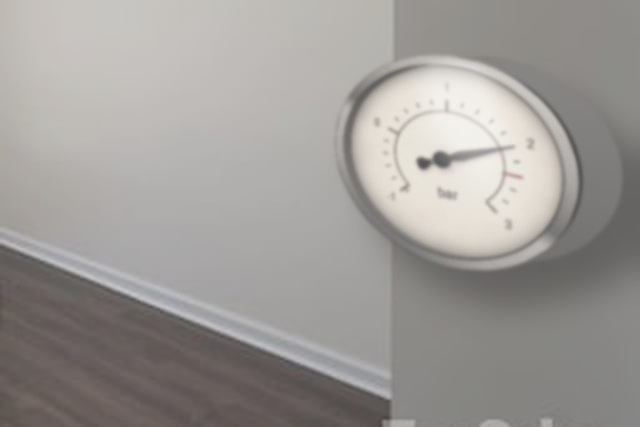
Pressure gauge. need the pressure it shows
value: 2 bar
